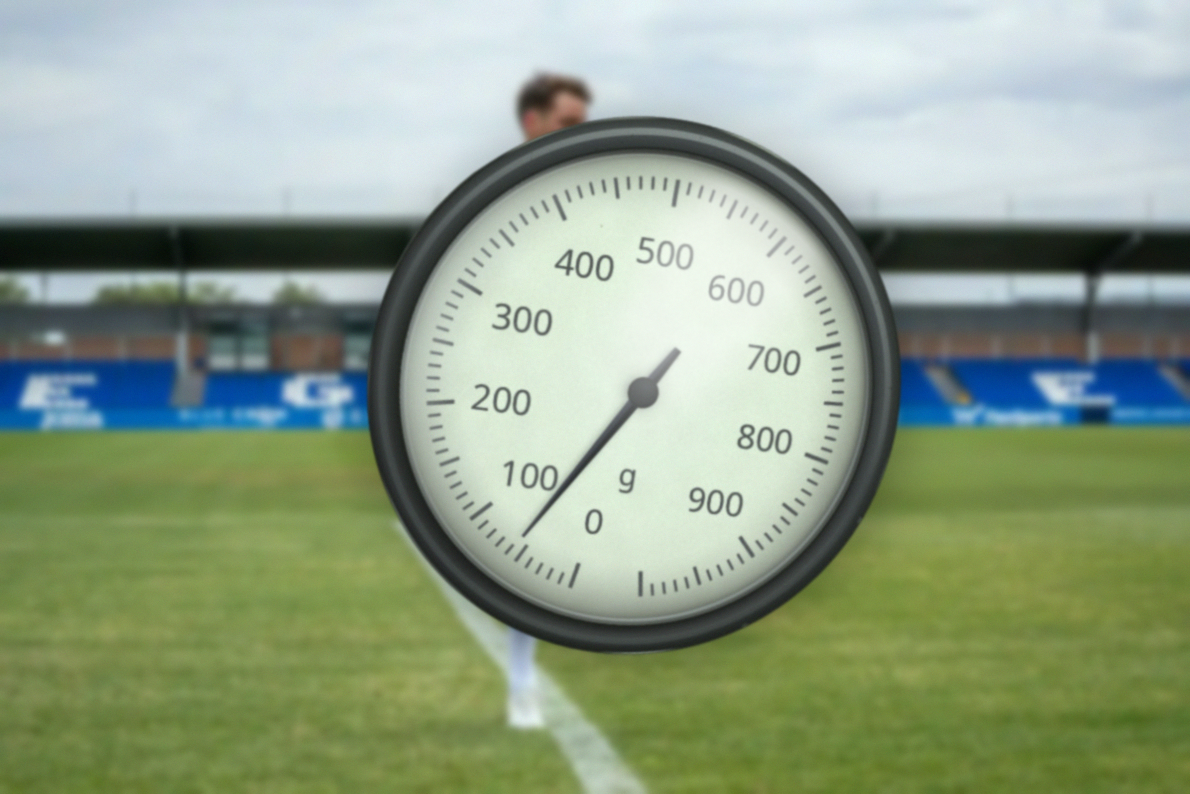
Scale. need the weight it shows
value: 60 g
